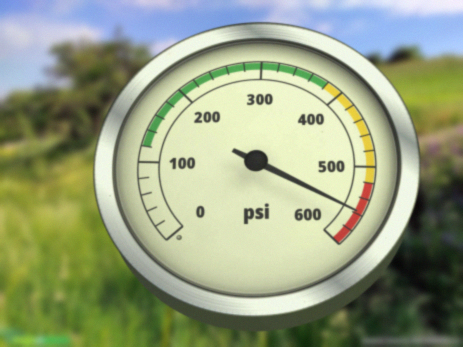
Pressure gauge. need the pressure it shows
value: 560 psi
